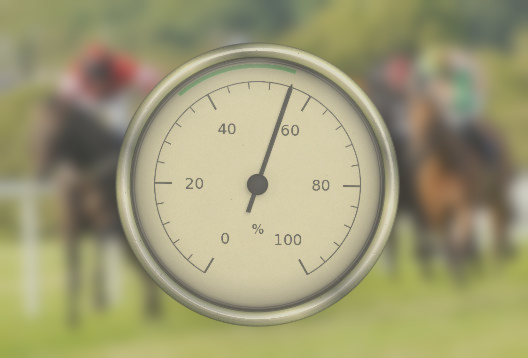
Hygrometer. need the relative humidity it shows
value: 56 %
